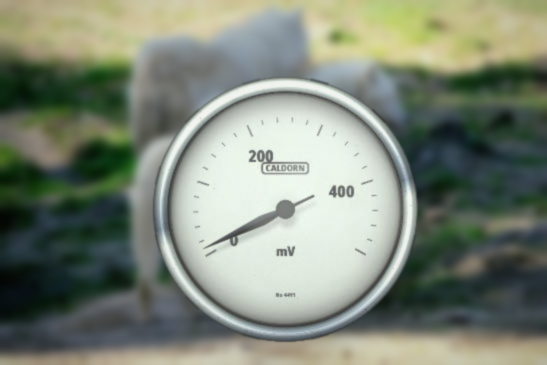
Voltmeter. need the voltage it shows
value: 10 mV
